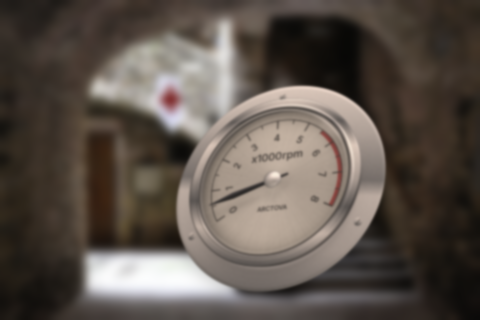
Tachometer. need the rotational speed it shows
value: 500 rpm
